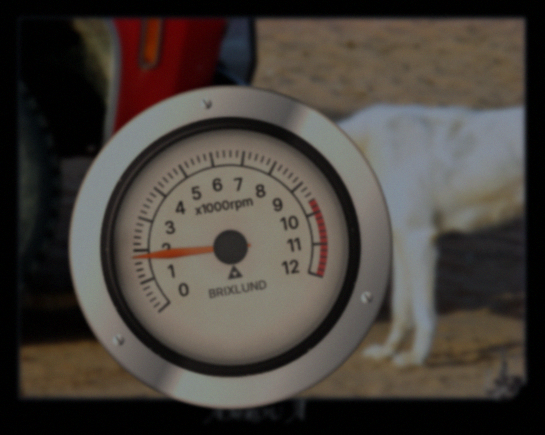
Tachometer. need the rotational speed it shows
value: 1800 rpm
